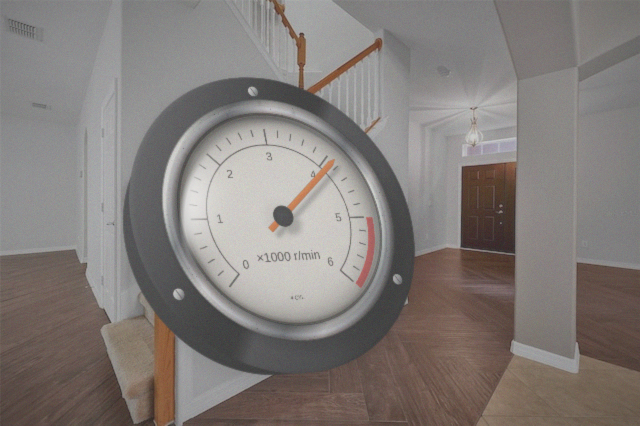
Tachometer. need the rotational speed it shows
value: 4100 rpm
